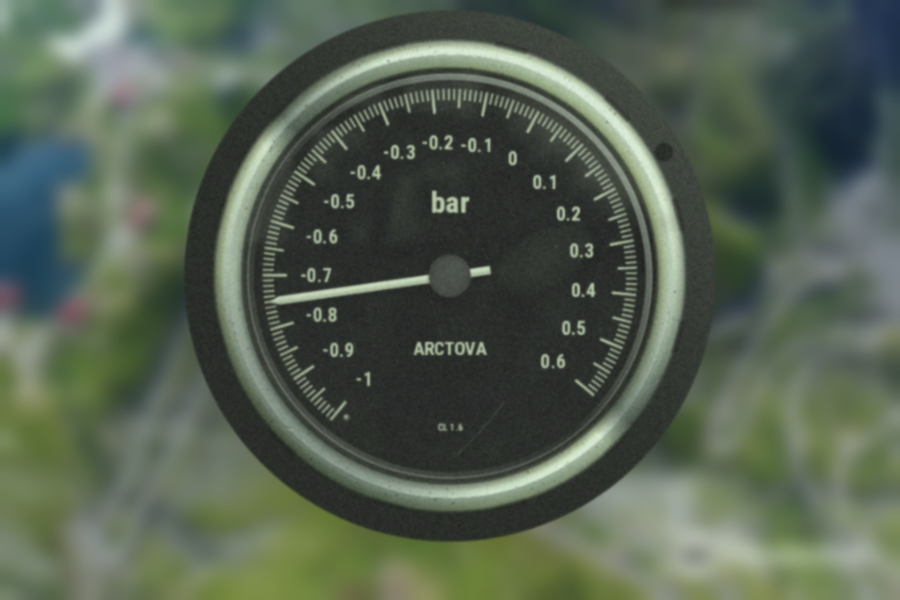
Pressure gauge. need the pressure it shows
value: -0.75 bar
